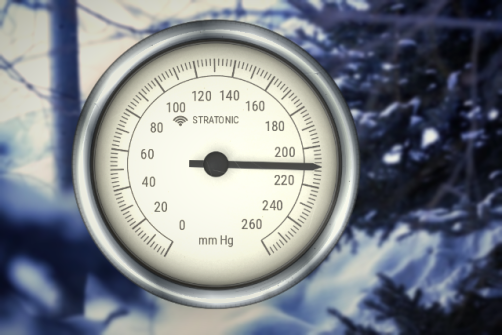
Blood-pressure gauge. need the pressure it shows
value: 210 mmHg
